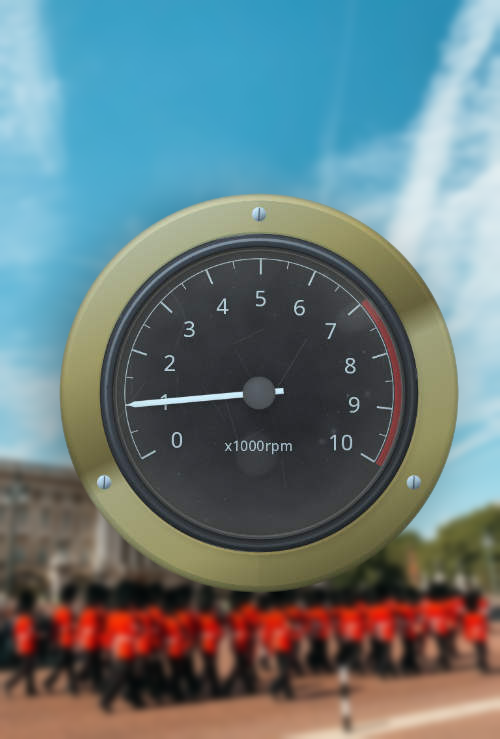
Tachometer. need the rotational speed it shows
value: 1000 rpm
